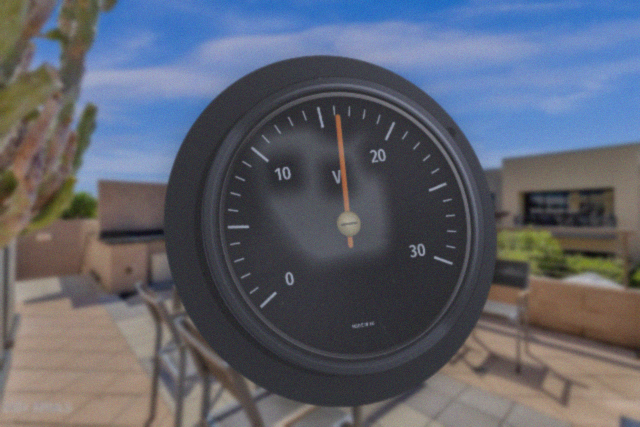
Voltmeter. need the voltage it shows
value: 16 V
